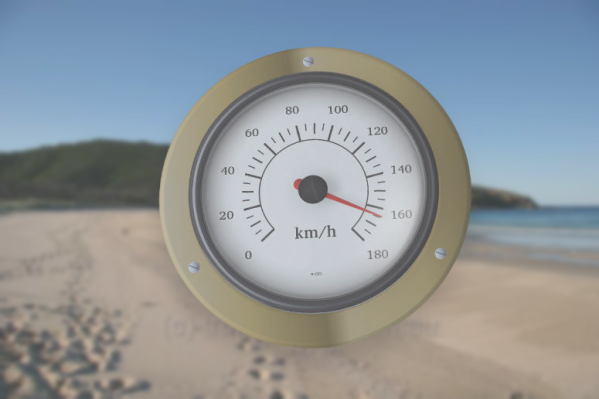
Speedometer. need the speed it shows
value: 165 km/h
